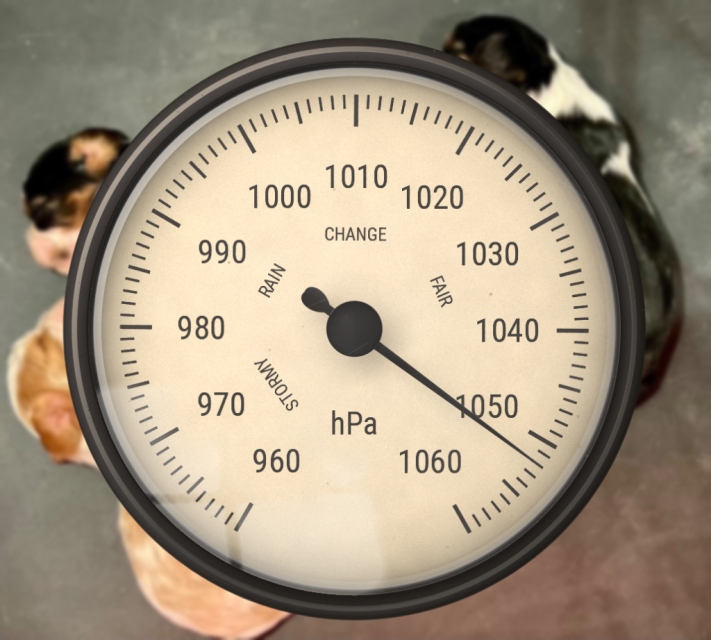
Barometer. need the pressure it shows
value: 1052 hPa
